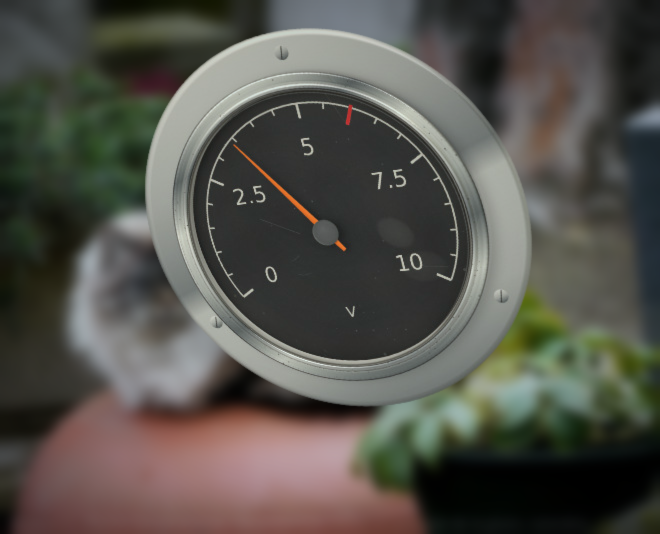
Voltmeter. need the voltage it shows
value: 3.5 V
